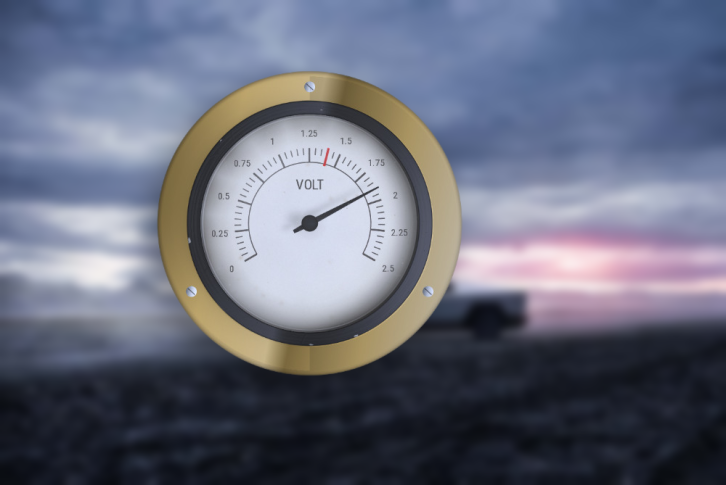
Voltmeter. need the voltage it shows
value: 1.9 V
